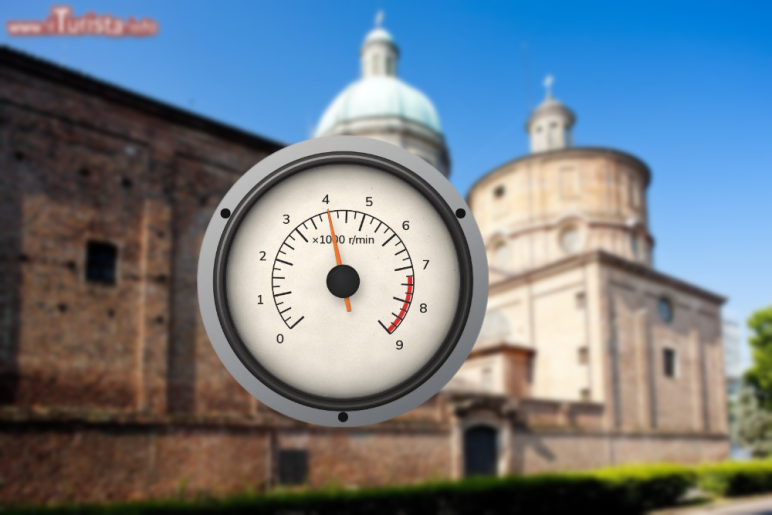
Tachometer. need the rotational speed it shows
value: 4000 rpm
